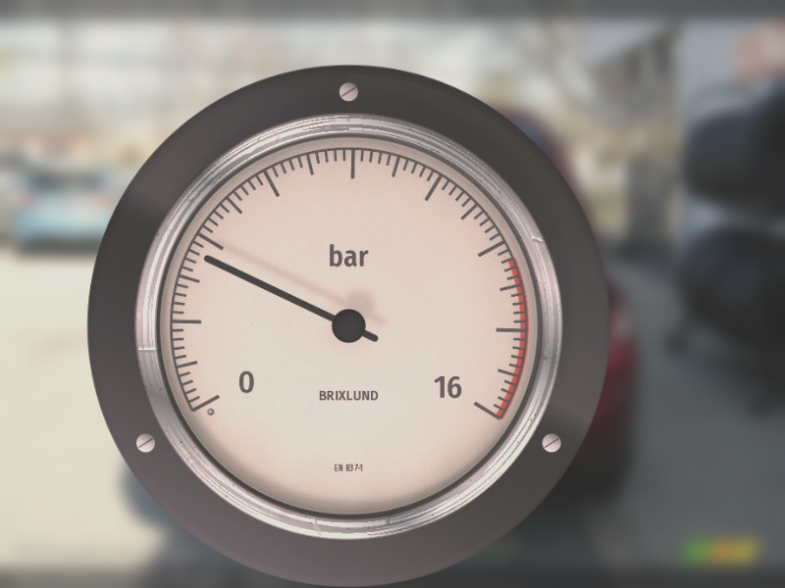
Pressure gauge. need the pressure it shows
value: 3.6 bar
